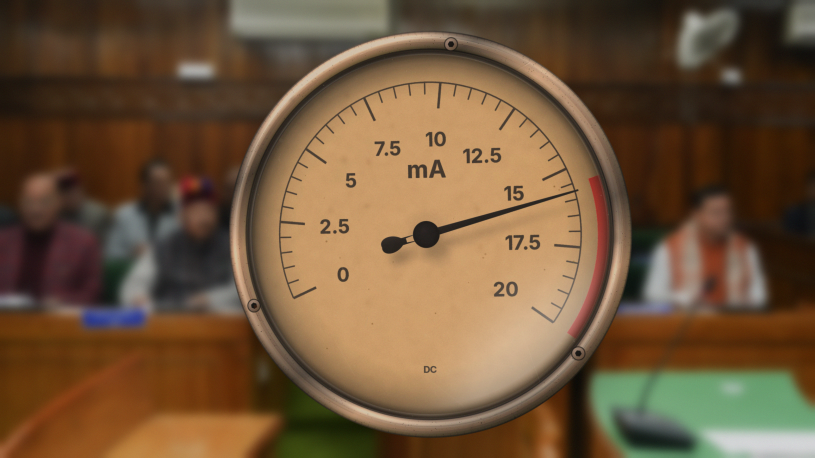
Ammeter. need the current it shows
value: 15.75 mA
